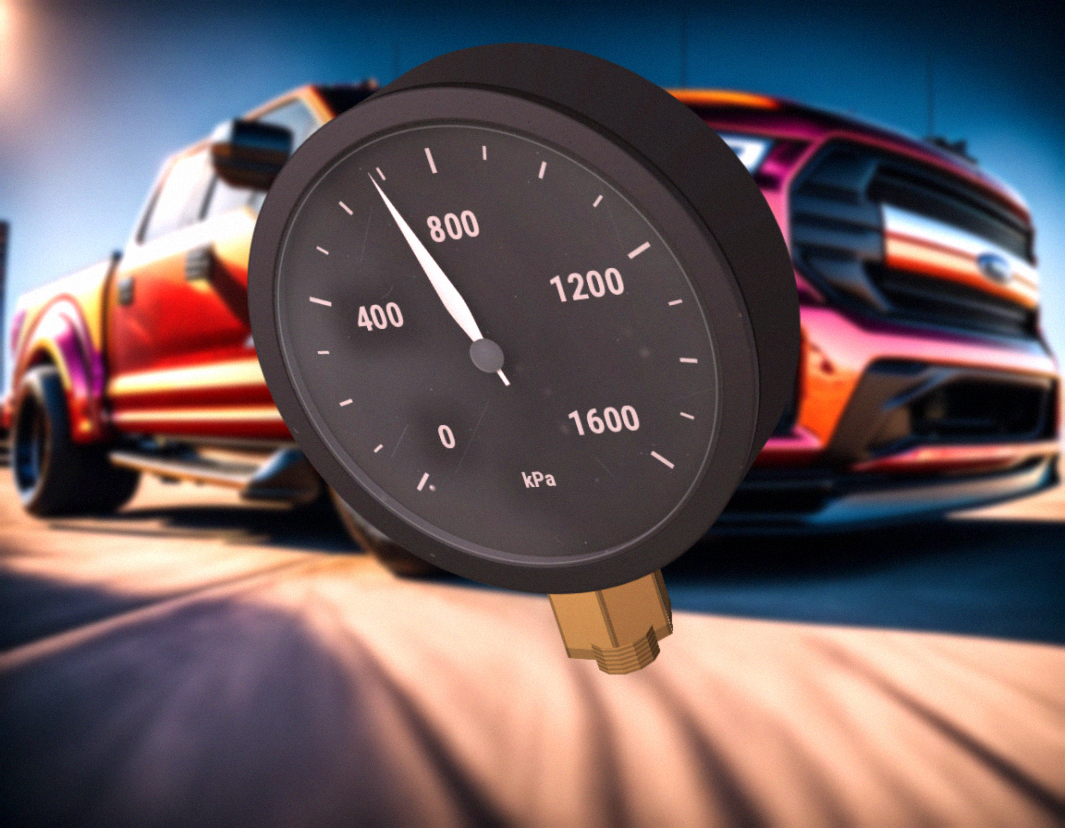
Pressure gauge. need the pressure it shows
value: 700 kPa
